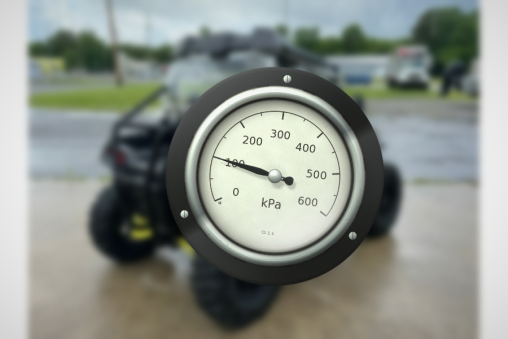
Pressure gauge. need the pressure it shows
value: 100 kPa
